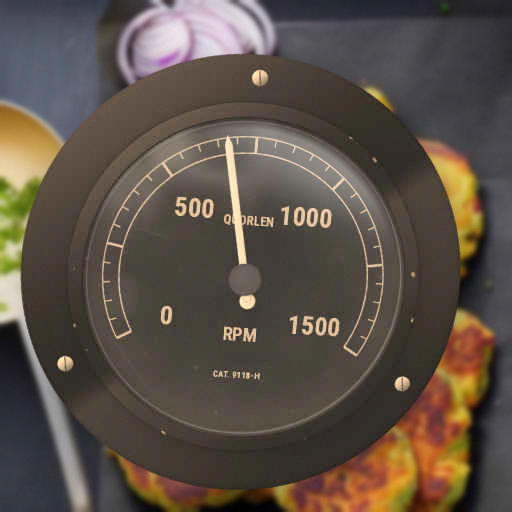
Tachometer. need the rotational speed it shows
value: 675 rpm
